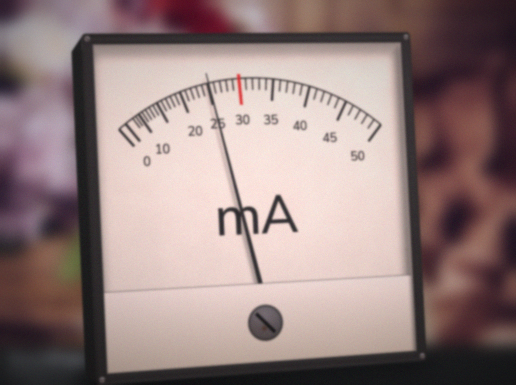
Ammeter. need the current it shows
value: 25 mA
